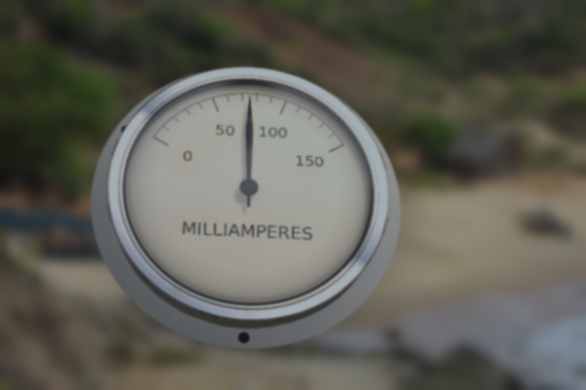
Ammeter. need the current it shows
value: 75 mA
